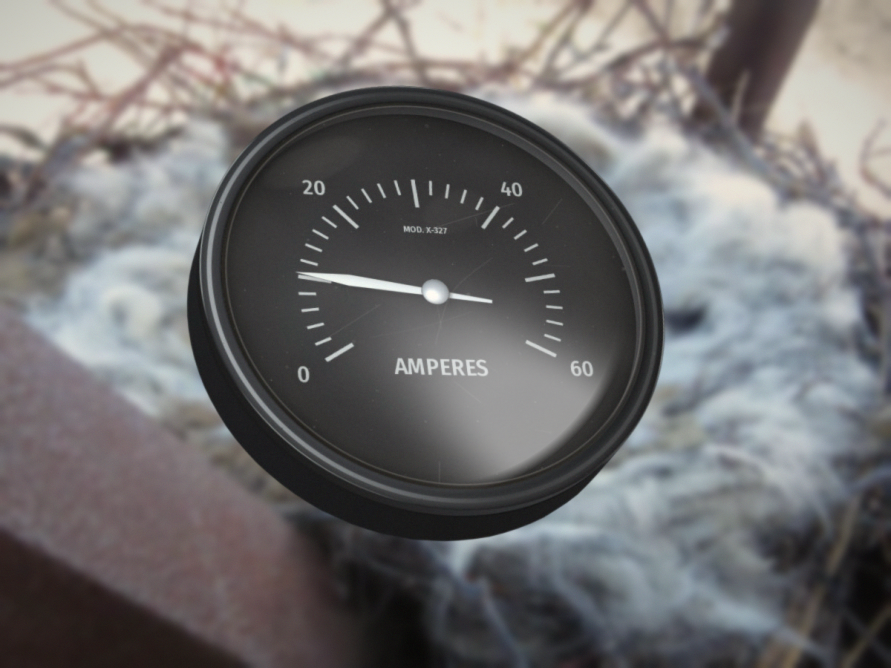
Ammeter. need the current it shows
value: 10 A
